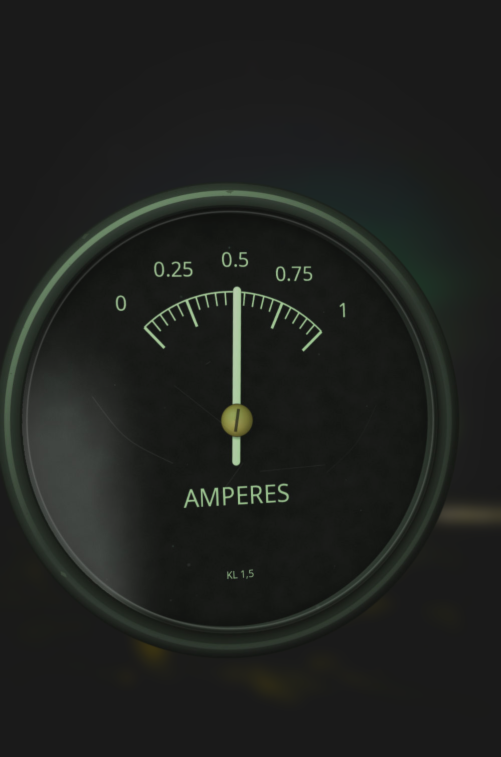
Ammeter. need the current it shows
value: 0.5 A
